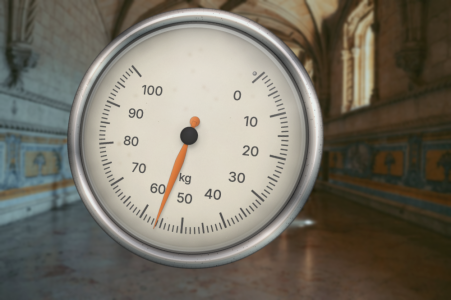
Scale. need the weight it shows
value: 56 kg
